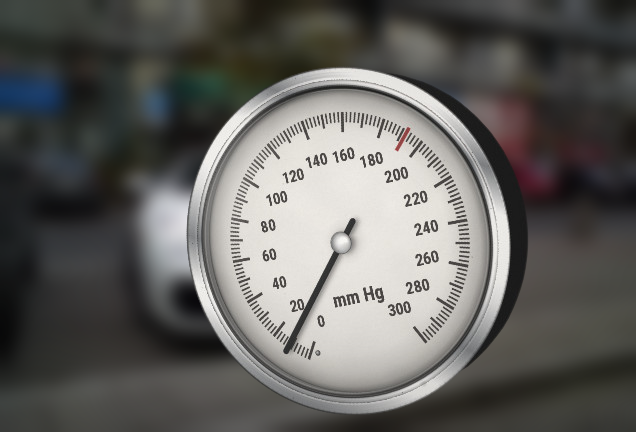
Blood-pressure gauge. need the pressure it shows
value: 10 mmHg
